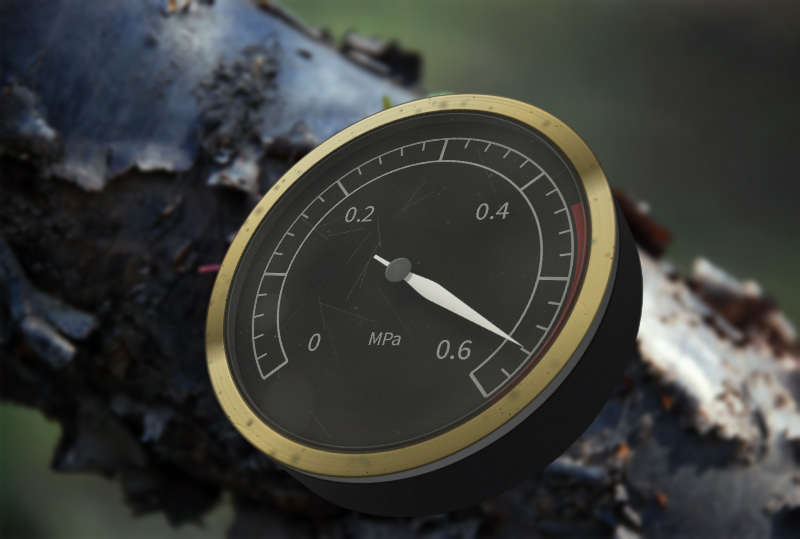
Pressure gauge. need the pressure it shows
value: 0.56 MPa
